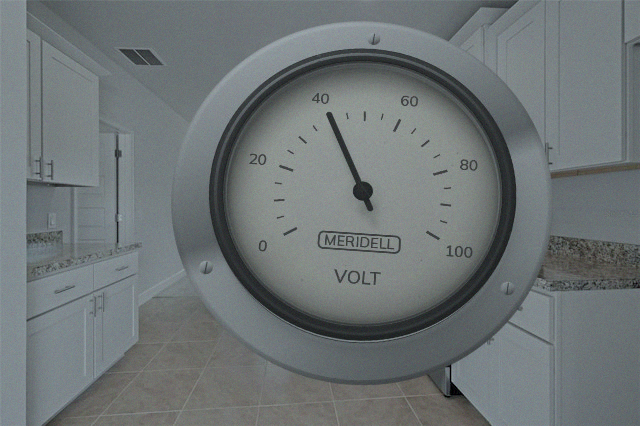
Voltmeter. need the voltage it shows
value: 40 V
